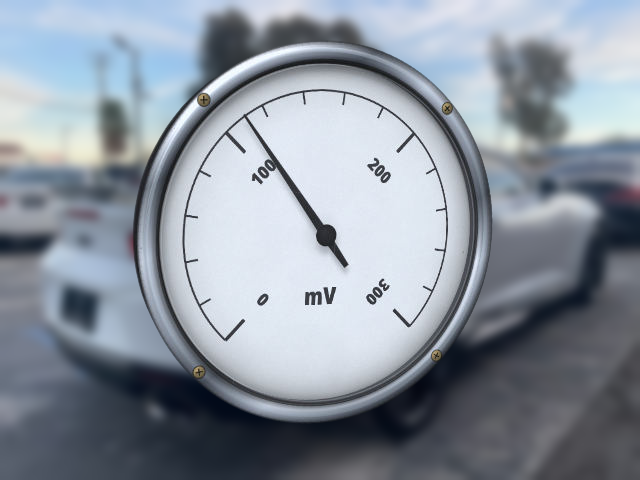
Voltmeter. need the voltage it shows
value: 110 mV
